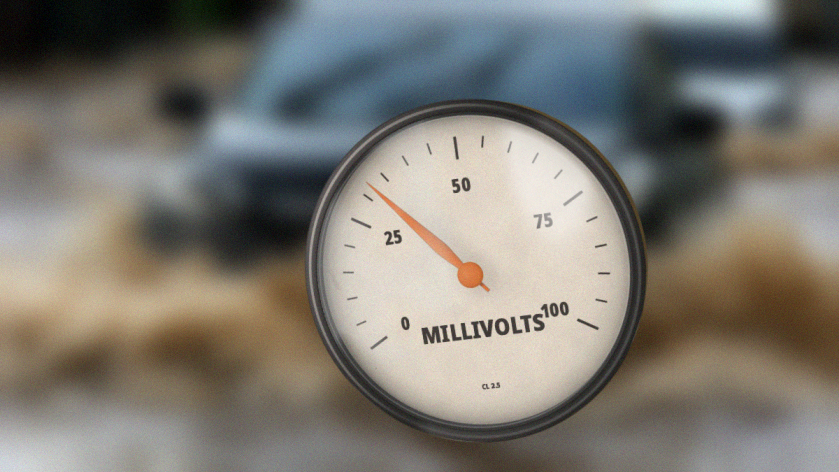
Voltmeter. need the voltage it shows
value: 32.5 mV
